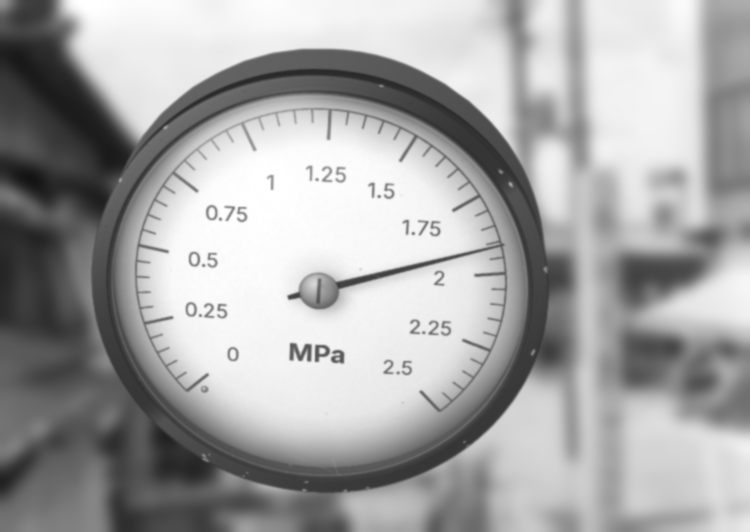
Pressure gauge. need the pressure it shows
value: 1.9 MPa
